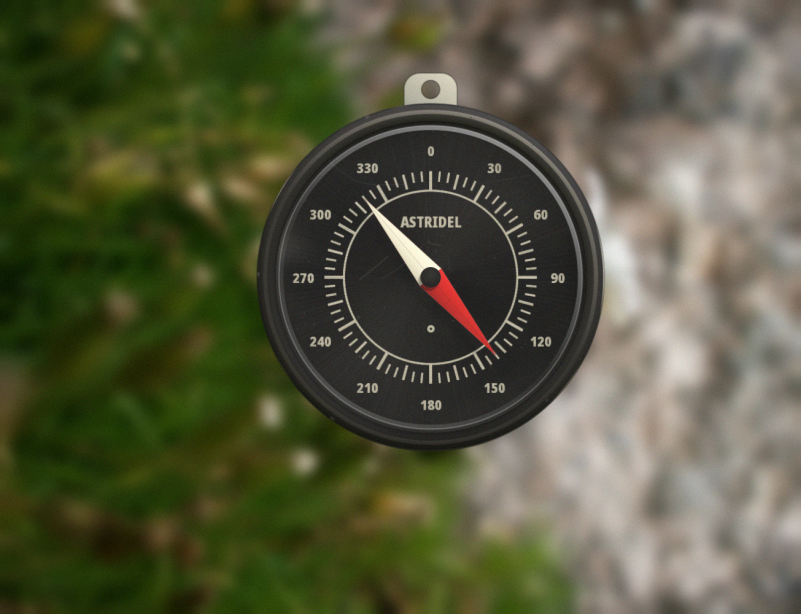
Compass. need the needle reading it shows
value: 140 °
